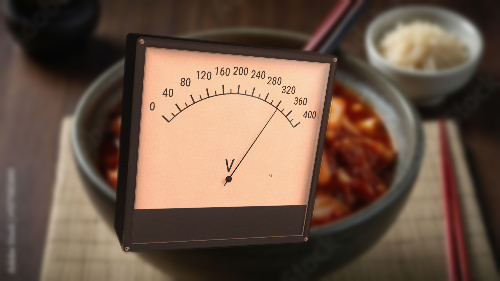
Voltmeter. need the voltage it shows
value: 320 V
